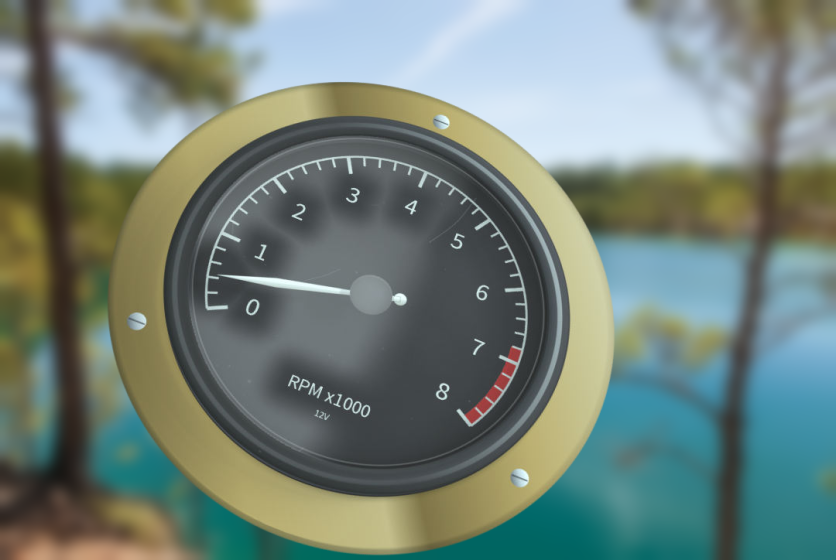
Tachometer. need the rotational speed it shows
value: 400 rpm
